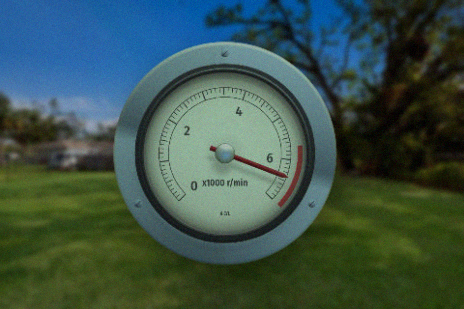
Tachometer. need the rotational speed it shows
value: 6400 rpm
